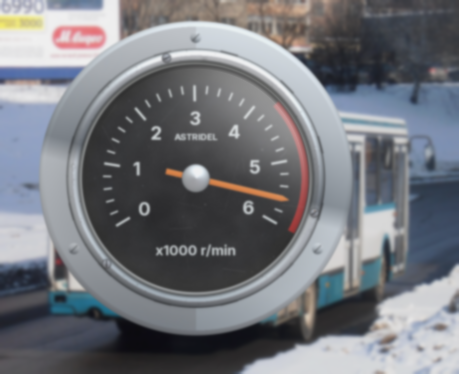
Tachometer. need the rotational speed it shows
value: 5600 rpm
